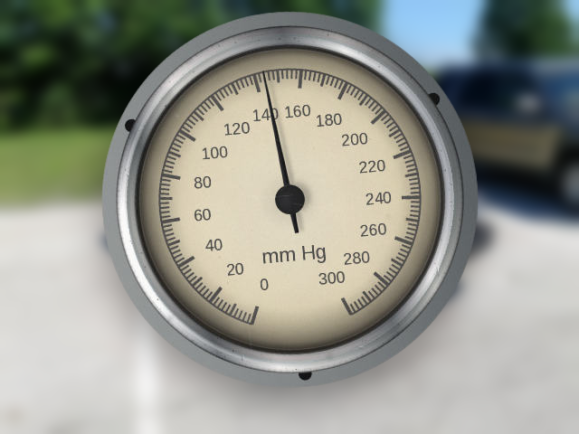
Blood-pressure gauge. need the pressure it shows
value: 144 mmHg
